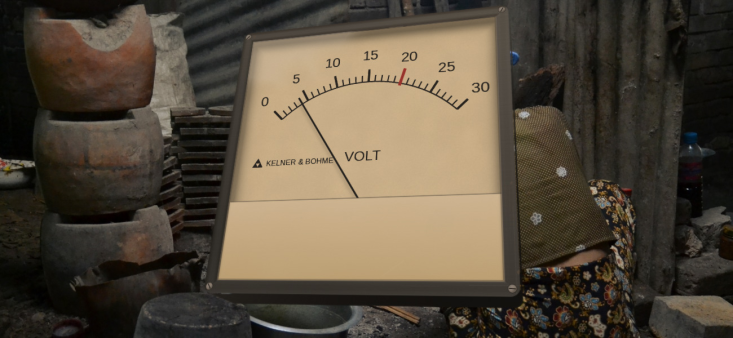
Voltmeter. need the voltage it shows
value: 4 V
